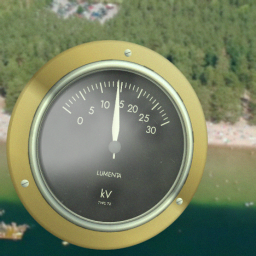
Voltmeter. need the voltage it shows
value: 14 kV
